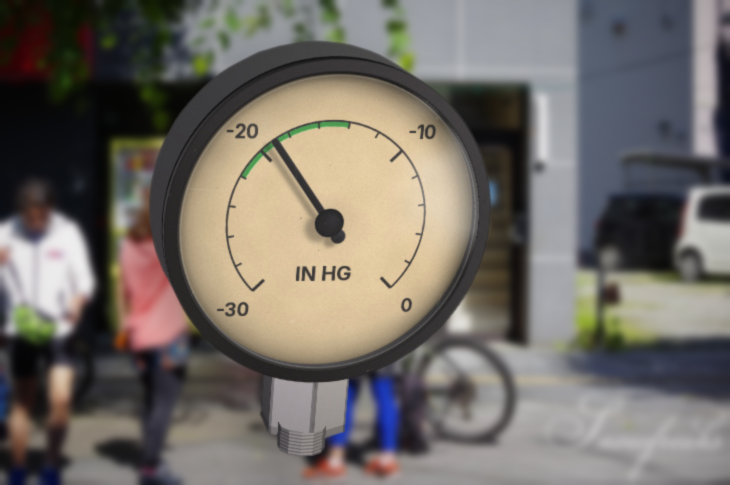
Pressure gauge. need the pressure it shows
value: -19 inHg
